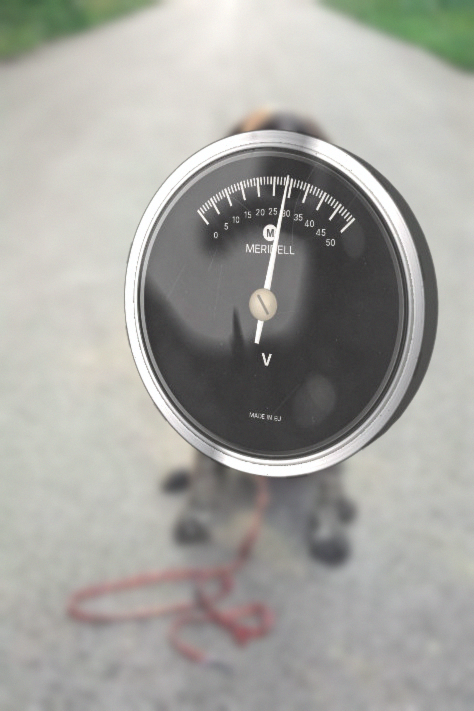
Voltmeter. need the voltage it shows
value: 30 V
